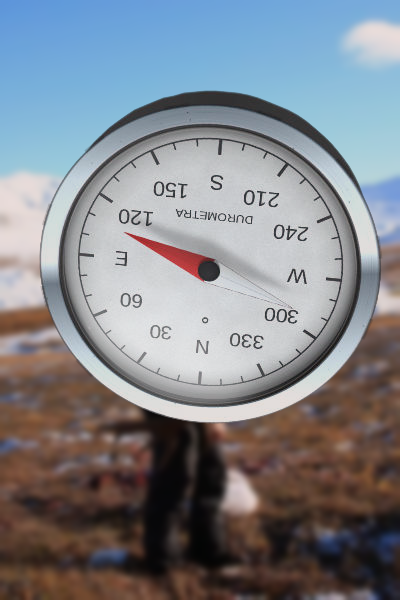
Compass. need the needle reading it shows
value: 110 °
